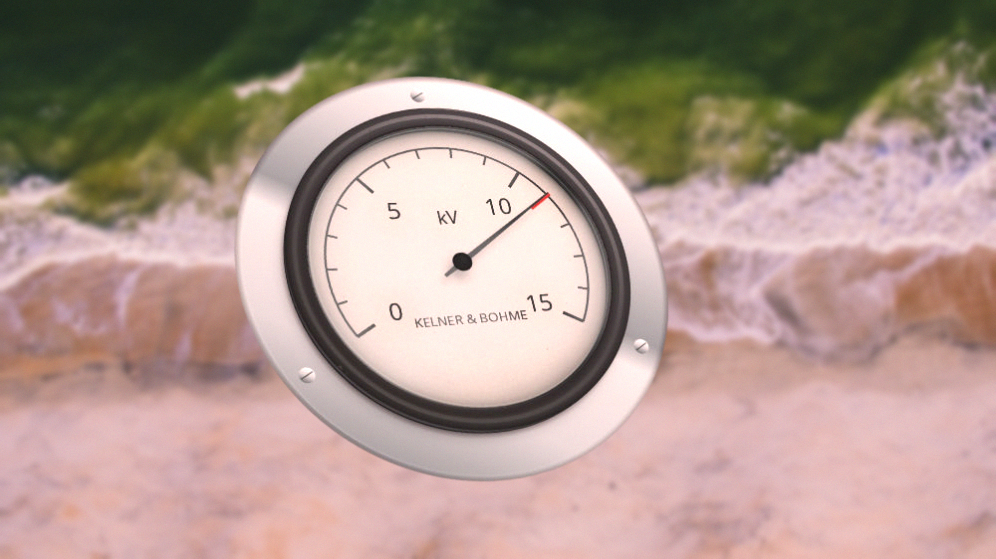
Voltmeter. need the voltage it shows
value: 11 kV
